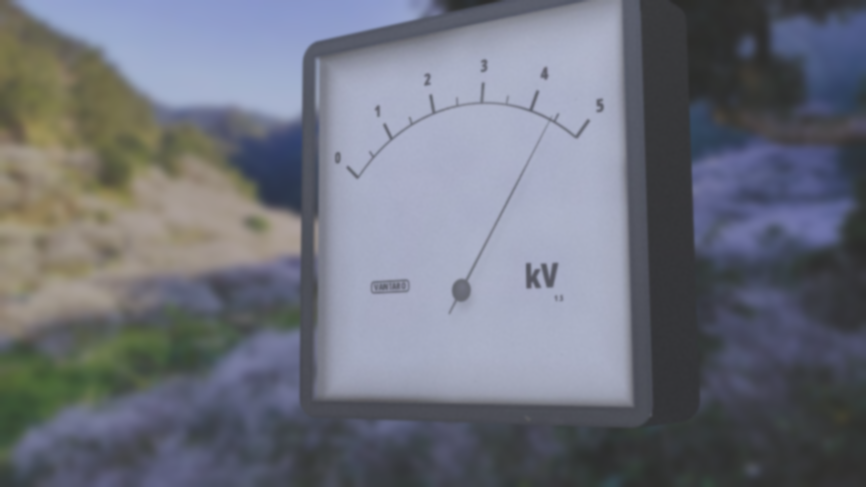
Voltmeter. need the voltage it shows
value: 4.5 kV
